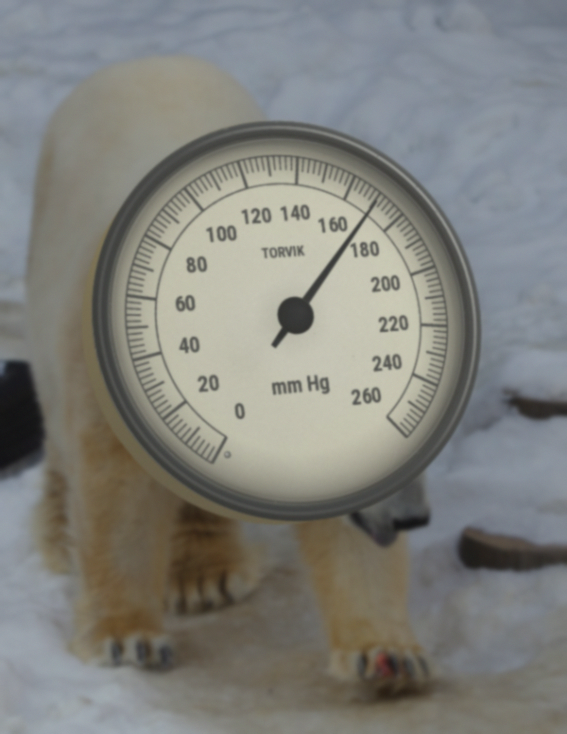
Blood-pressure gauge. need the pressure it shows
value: 170 mmHg
